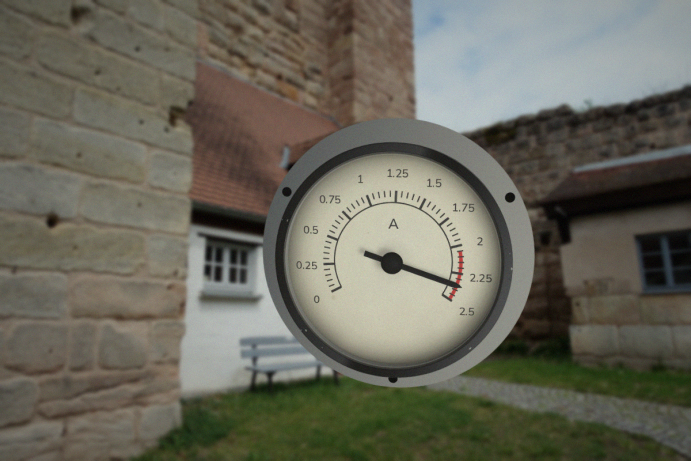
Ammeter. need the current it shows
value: 2.35 A
